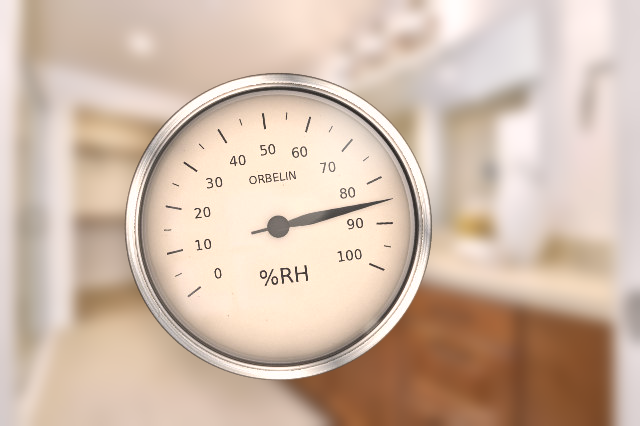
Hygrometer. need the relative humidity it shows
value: 85 %
